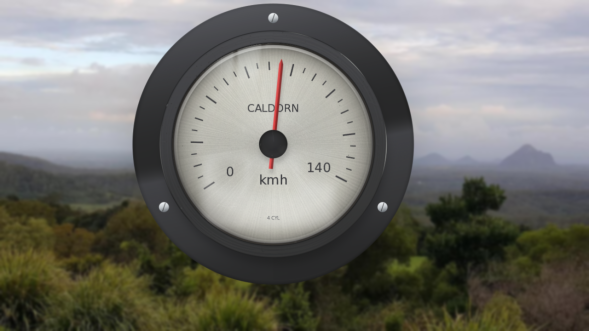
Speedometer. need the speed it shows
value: 75 km/h
